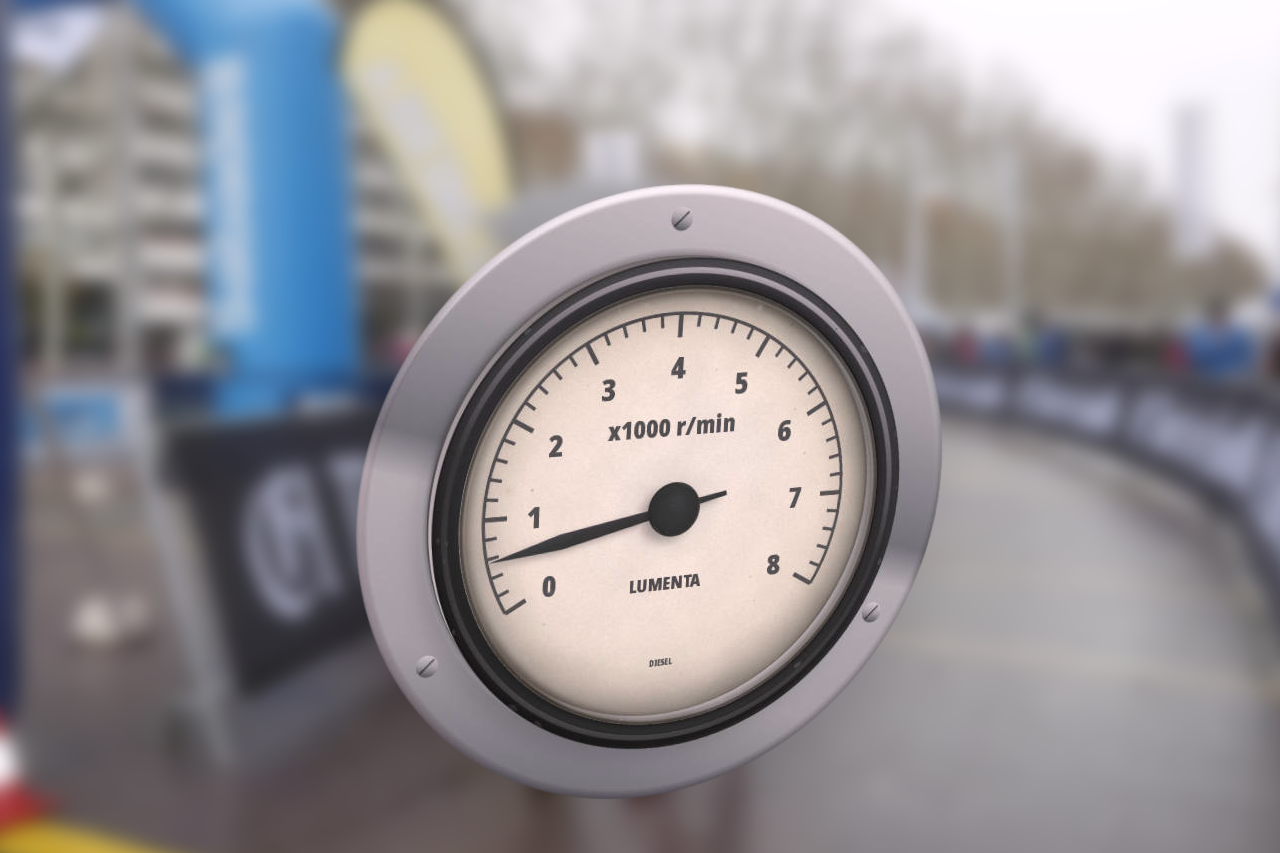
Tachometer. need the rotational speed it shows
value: 600 rpm
